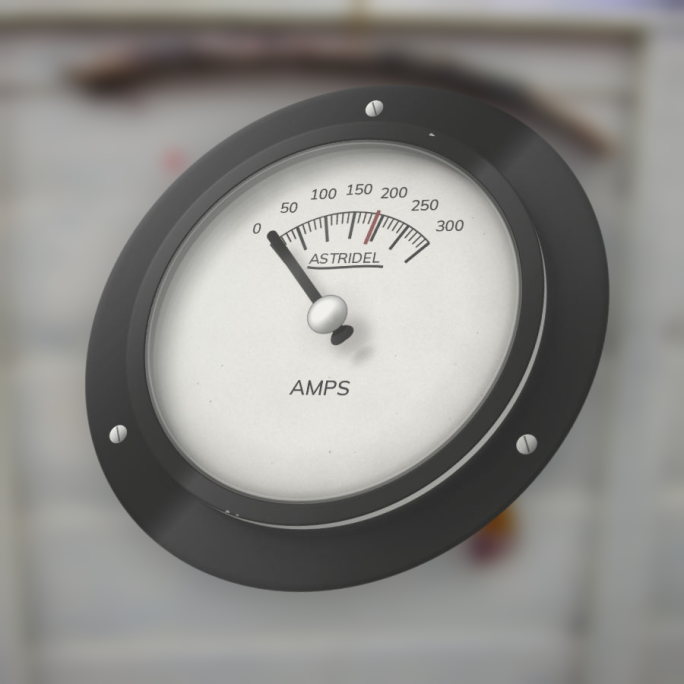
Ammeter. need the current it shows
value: 10 A
